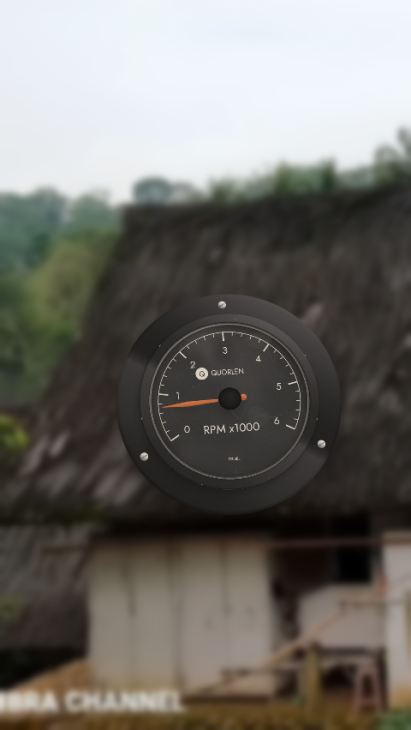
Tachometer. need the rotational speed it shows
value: 700 rpm
